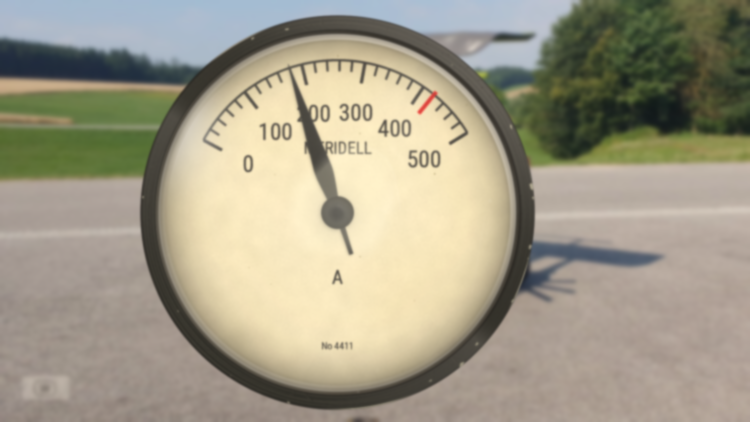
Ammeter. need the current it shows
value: 180 A
